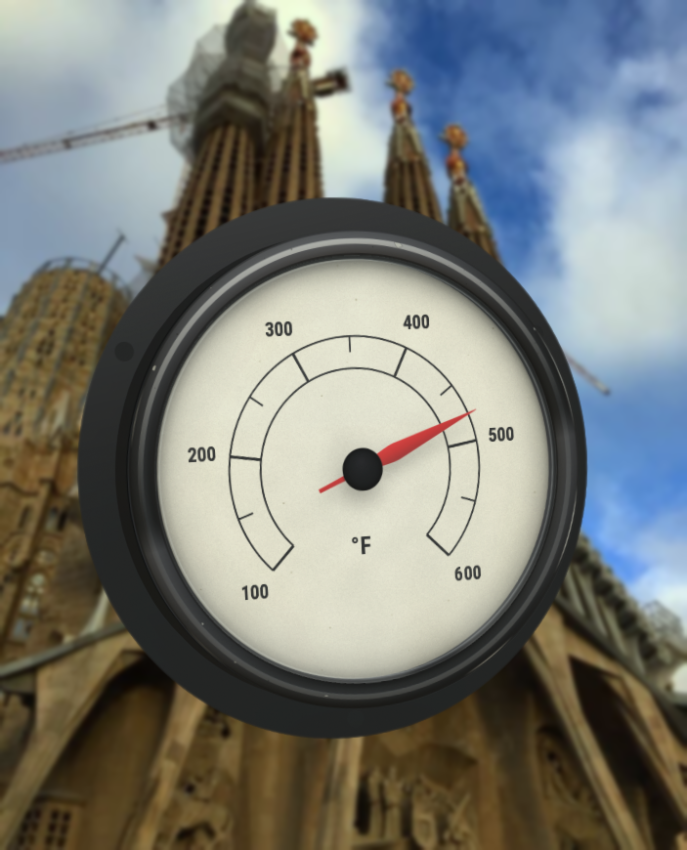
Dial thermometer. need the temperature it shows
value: 475 °F
